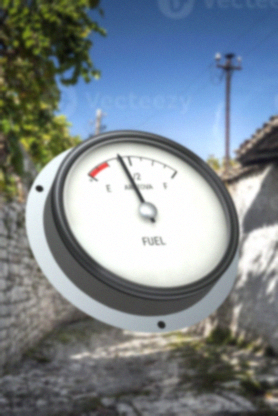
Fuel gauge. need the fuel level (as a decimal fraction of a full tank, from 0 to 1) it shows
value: 0.375
